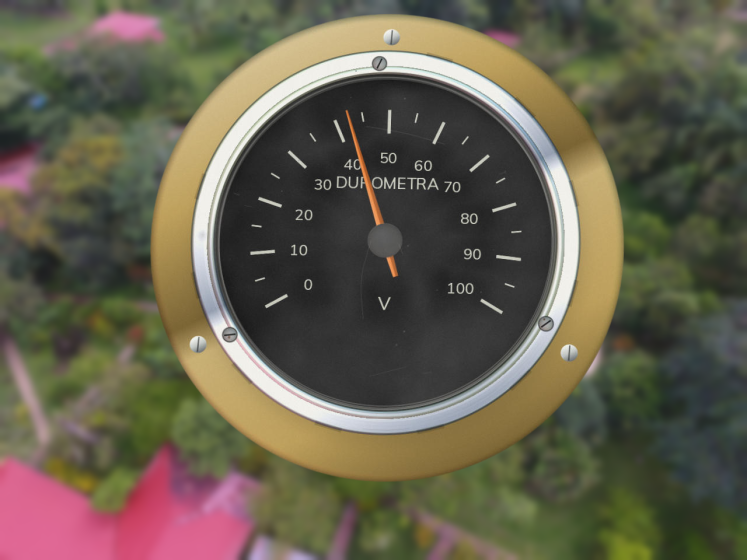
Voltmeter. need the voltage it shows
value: 42.5 V
